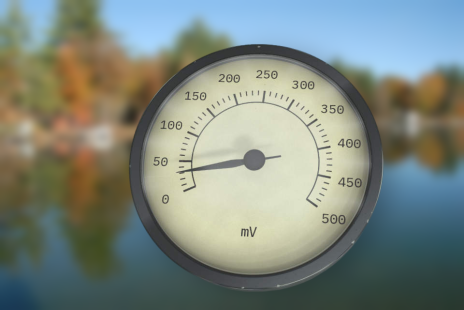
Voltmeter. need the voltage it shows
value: 30 mV
